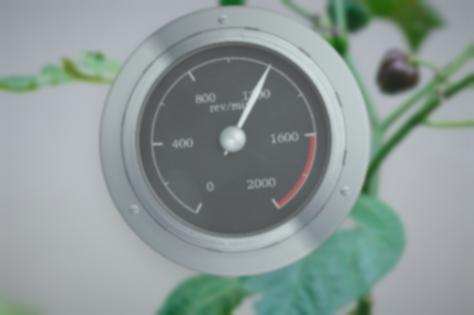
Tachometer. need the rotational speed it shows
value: 1200 rpm
